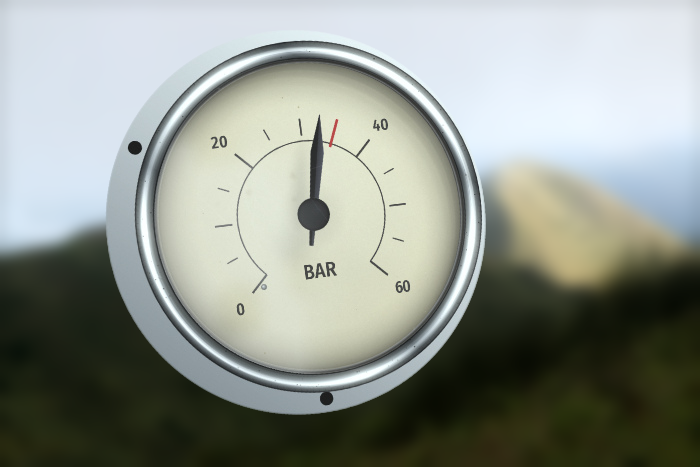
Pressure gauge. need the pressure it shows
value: 32.5 bar
